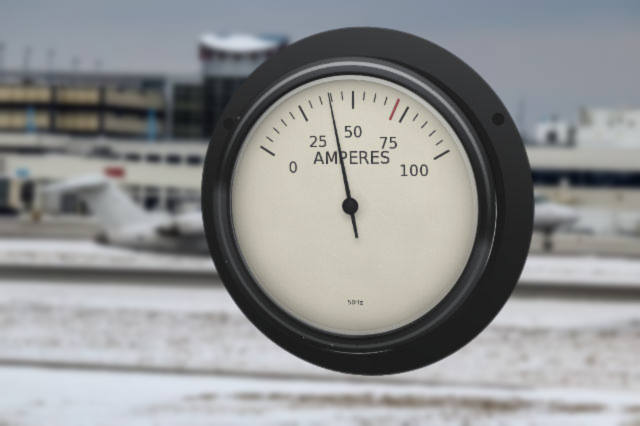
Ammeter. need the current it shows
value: 40 A
